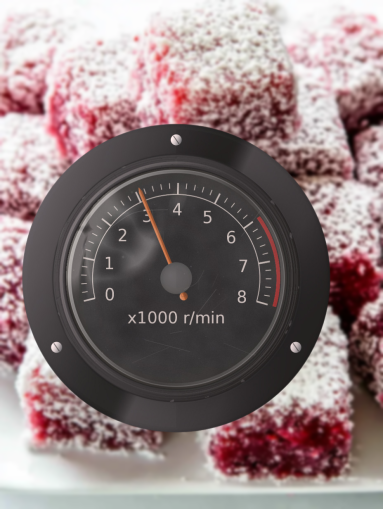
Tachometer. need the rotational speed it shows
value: 3100 rpm
